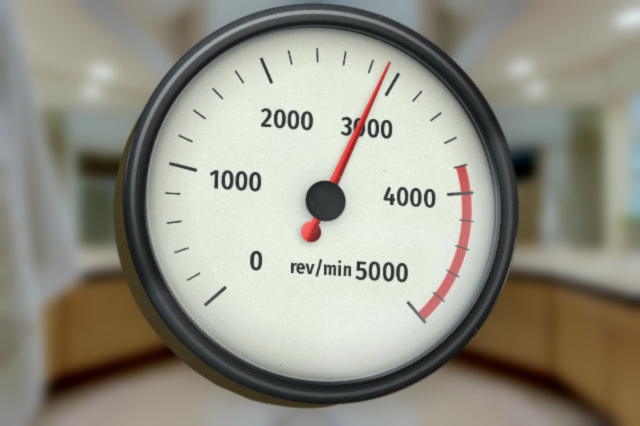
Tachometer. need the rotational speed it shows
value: 2900 rpm
